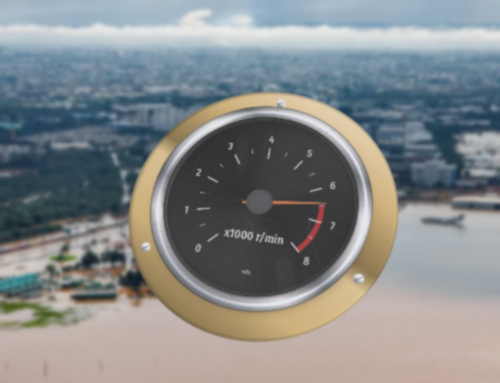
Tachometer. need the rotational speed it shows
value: 6500 rpm
